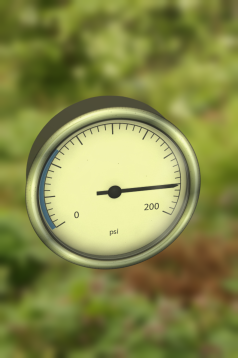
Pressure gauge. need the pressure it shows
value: 175 psi
